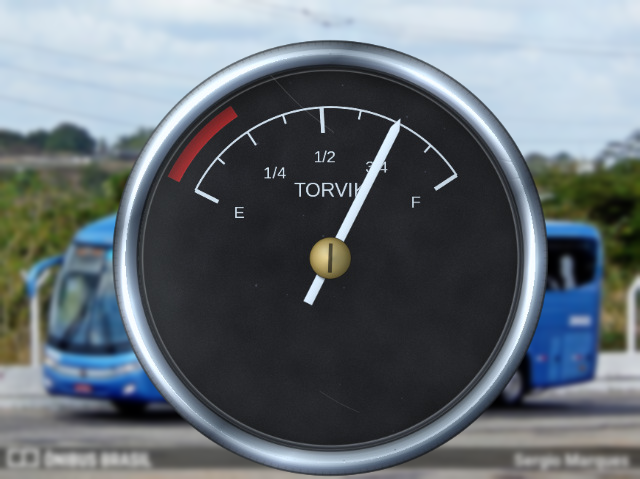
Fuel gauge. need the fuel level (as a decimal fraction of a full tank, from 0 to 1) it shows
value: 0.75
